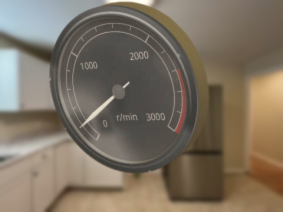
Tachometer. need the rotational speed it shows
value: 200 rpm
